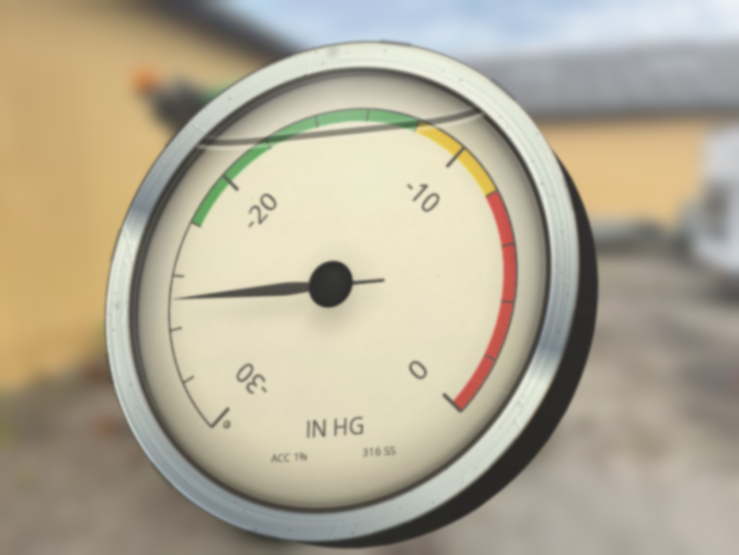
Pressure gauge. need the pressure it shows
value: -25 inHg
